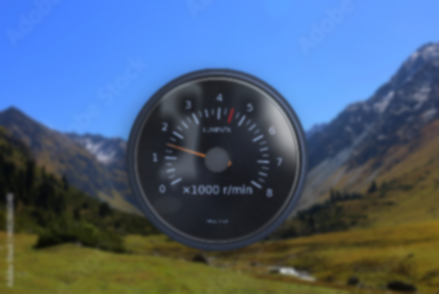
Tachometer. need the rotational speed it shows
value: 1500 rpm
